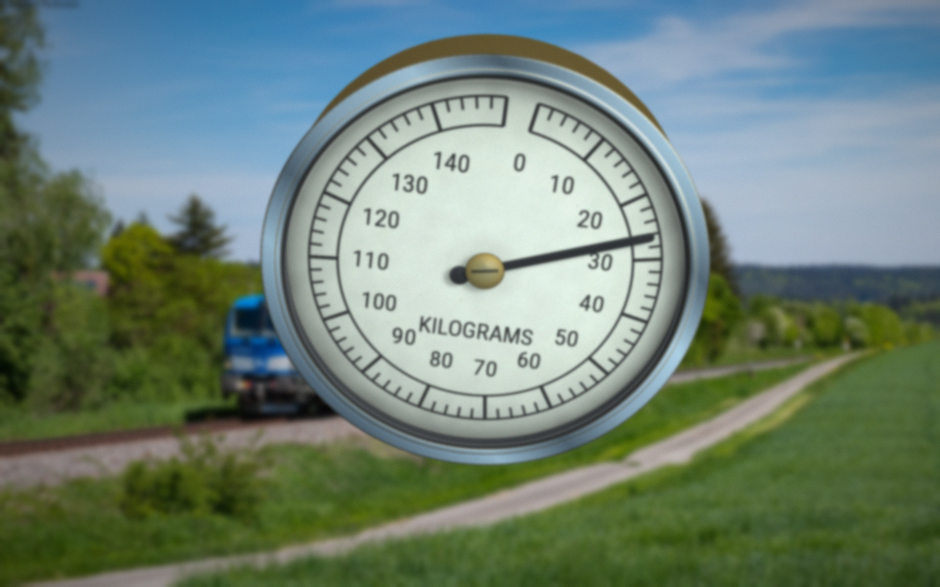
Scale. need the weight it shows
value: 26 kg
